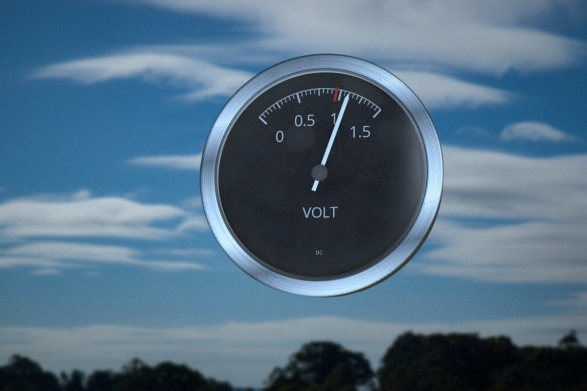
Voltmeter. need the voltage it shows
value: 1.1 V
